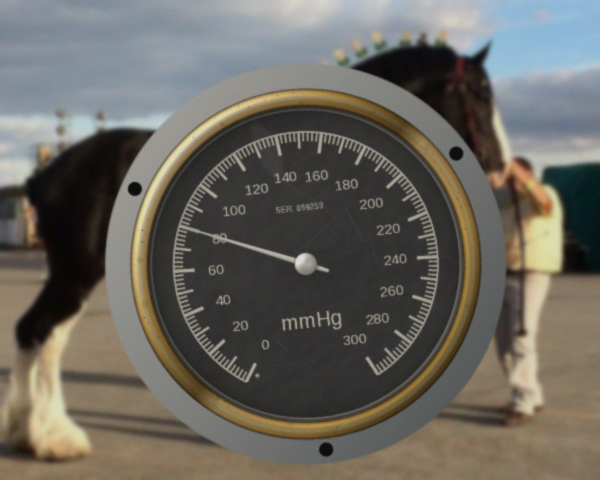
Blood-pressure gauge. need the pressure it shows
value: 80 mmHg
